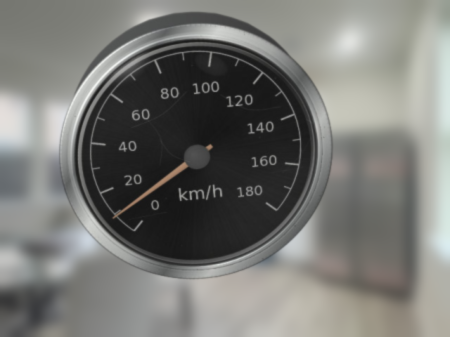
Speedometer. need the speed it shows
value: 10 km/h
